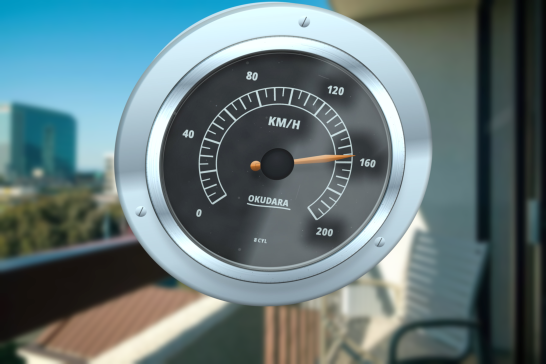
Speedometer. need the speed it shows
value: 155 km/h
